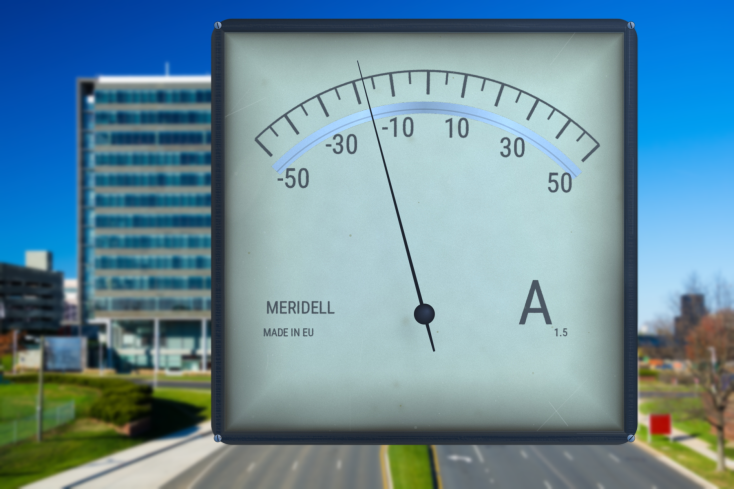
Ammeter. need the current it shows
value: -17.5 A
